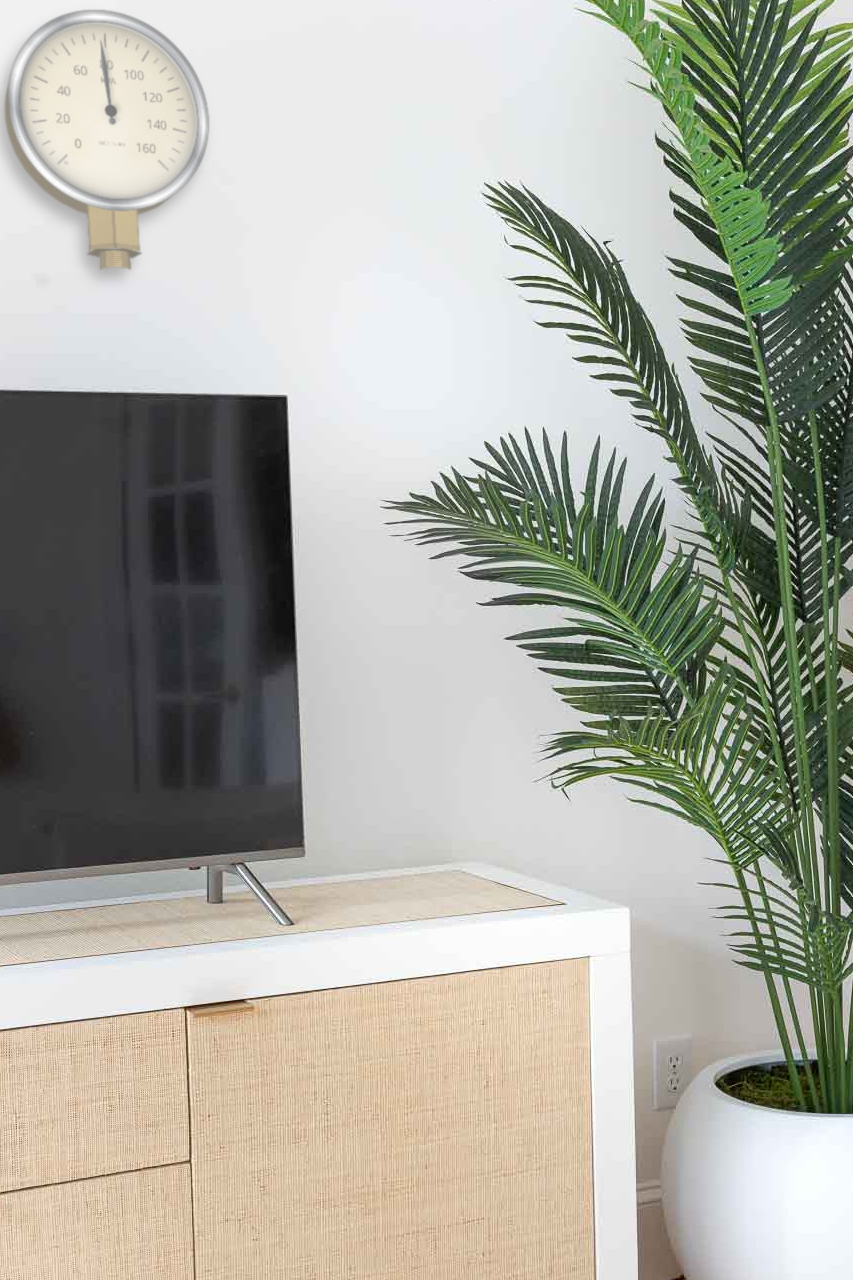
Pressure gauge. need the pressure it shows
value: 77.5 kPa
